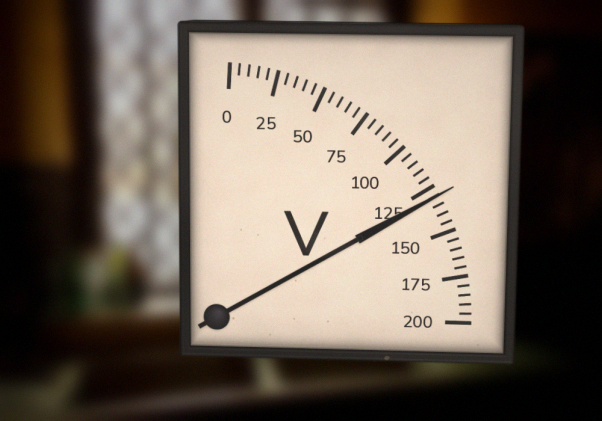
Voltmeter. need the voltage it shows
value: 130 V
